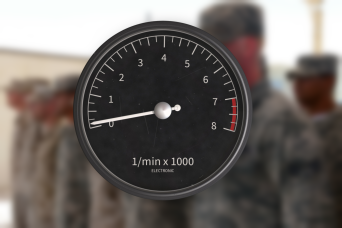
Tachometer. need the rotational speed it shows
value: 125 rpm
